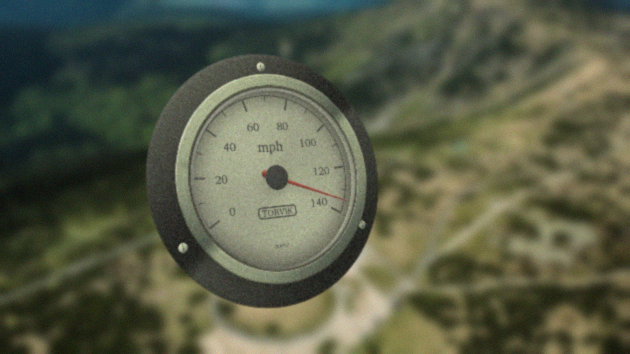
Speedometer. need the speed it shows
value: 135 mph
